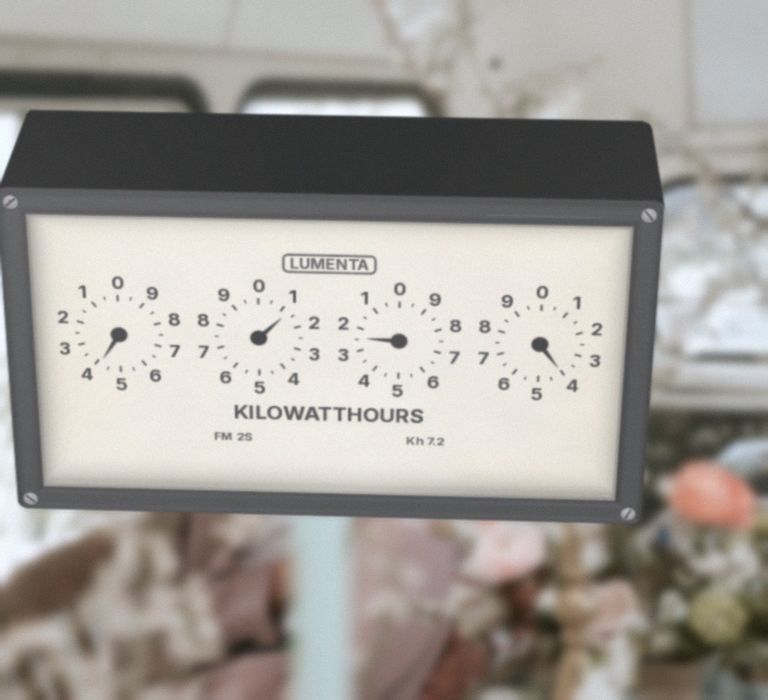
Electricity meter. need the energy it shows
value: 4124 kWh
